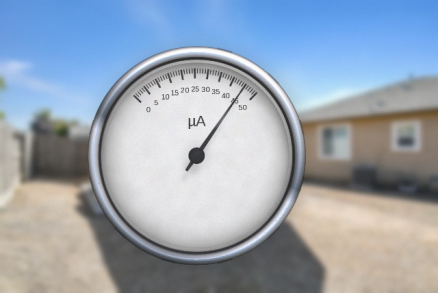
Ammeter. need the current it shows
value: 45 µA
